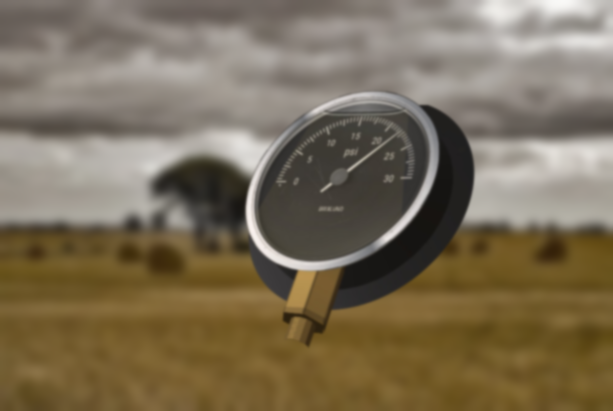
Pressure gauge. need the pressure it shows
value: 22.5 psi
